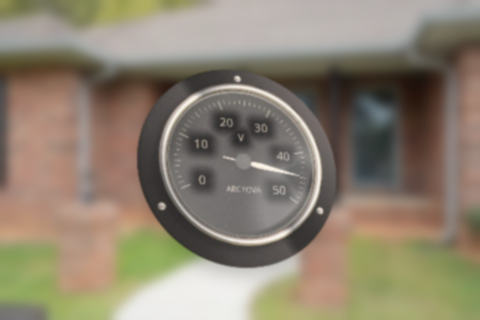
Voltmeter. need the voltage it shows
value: 45 V
